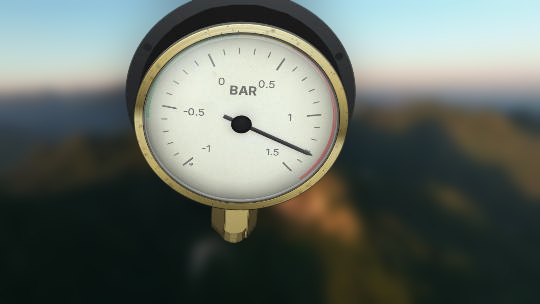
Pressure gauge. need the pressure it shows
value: 1.3 bar
